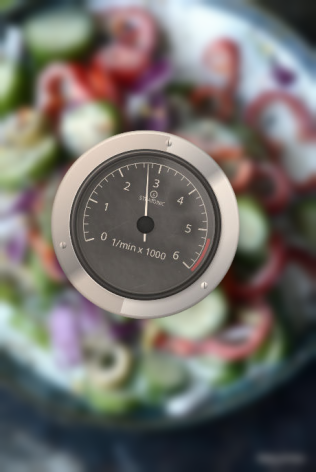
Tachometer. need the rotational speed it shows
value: 2700 rpm
